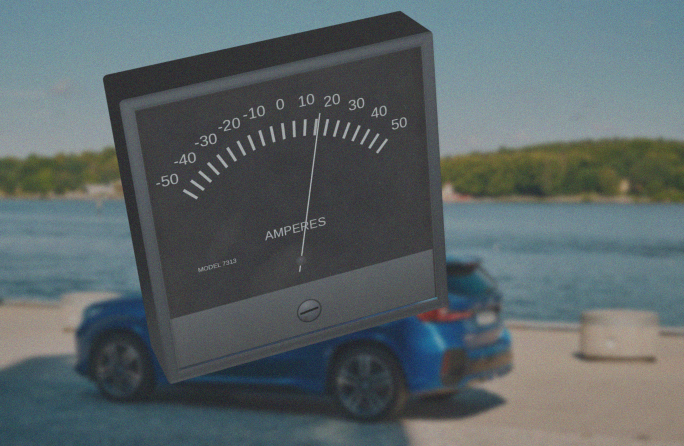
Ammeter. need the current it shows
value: 15 A
